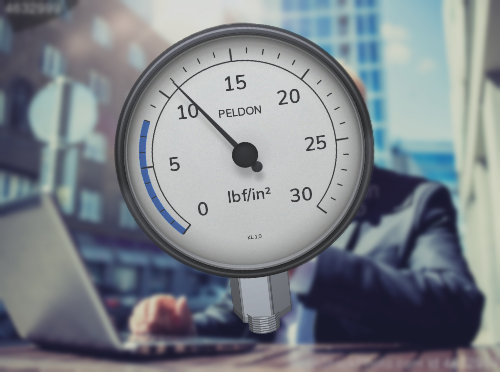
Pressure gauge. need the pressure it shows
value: 11 psi
